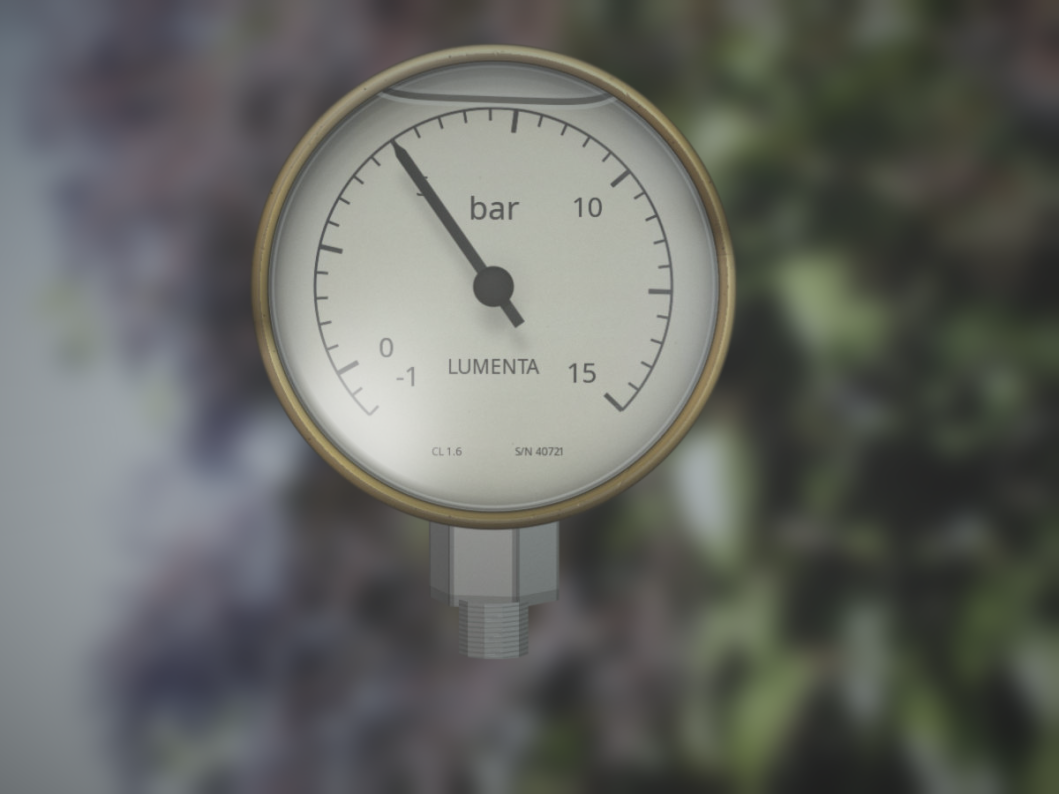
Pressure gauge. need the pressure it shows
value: 5 bar
